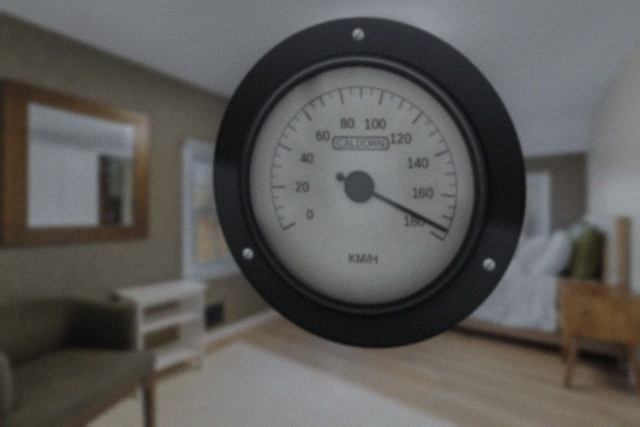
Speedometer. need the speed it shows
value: 175 km/h
